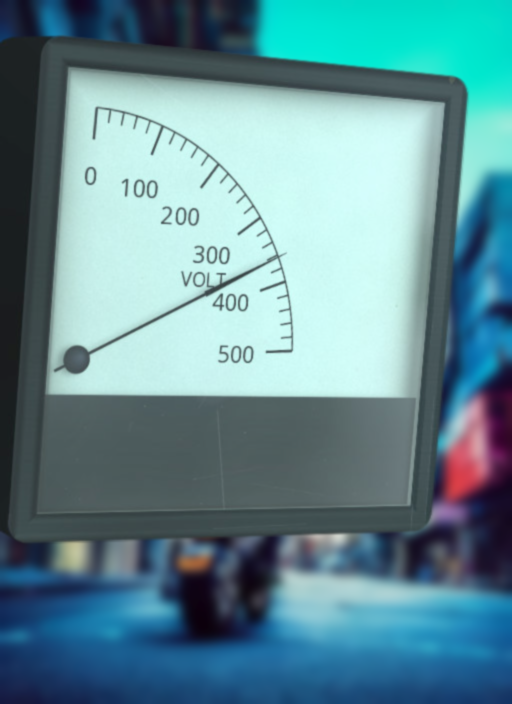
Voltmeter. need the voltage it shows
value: 360 V
